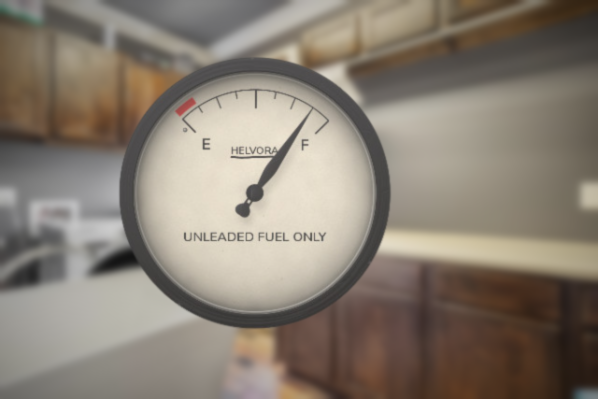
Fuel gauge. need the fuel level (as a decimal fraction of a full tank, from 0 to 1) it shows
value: 0.875
